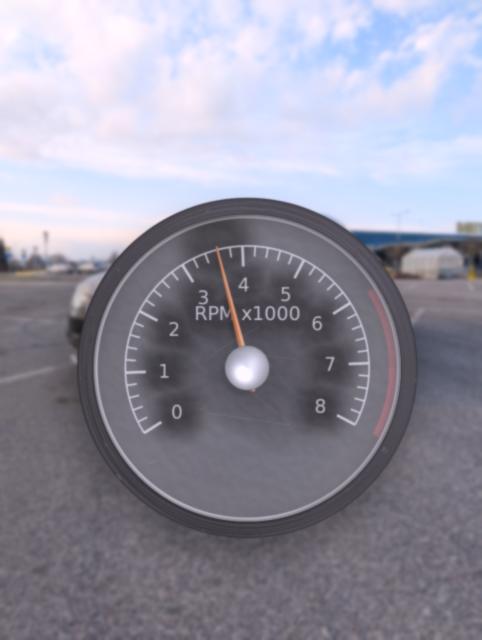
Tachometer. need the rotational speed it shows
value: 3600 rpm
